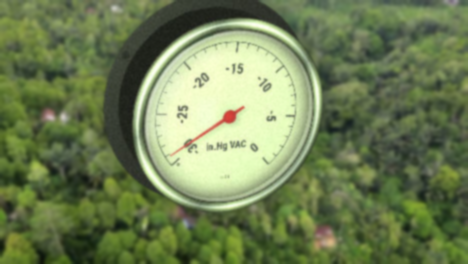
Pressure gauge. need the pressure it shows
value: -29 inHg
